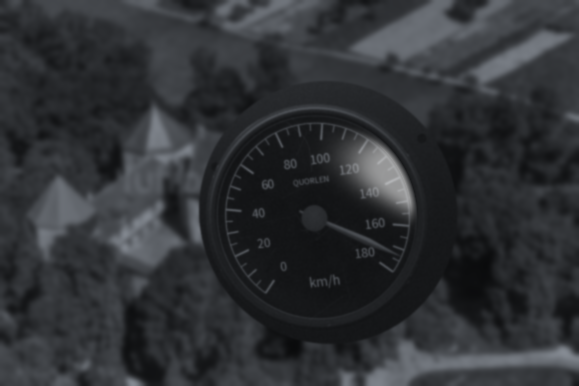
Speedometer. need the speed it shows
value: 172.5 km/h
